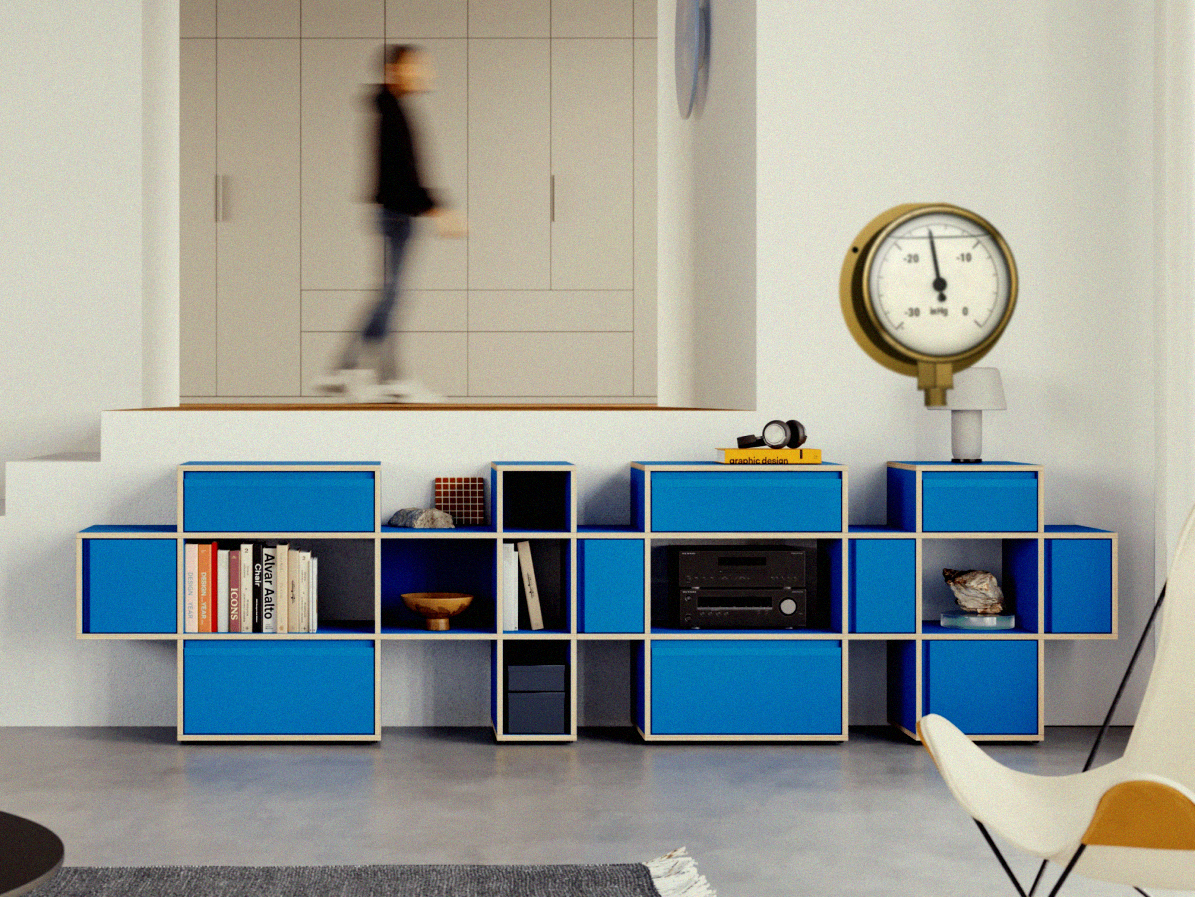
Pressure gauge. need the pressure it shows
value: -16 inHg
